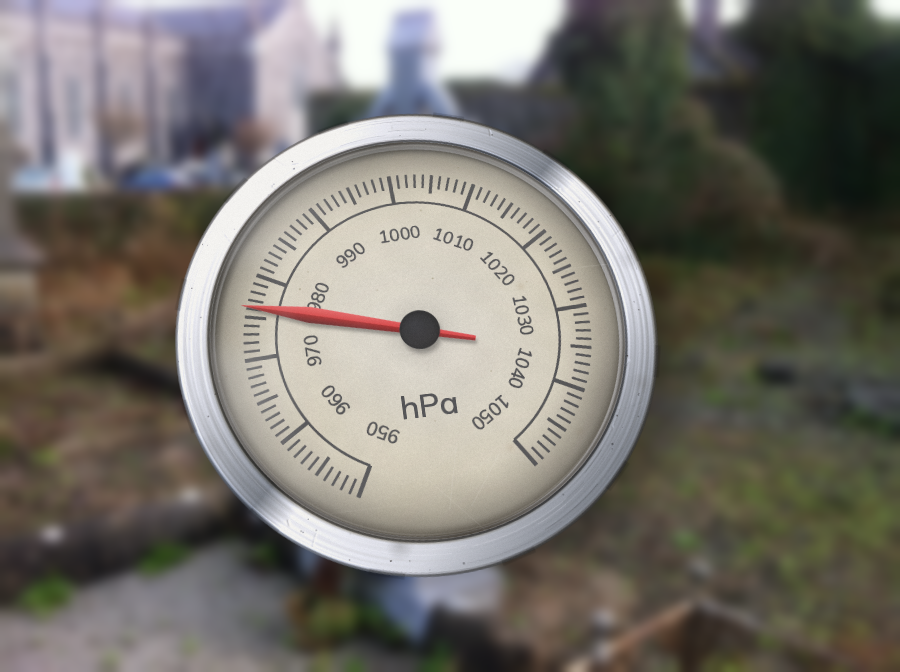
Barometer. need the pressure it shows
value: 976 hPa
